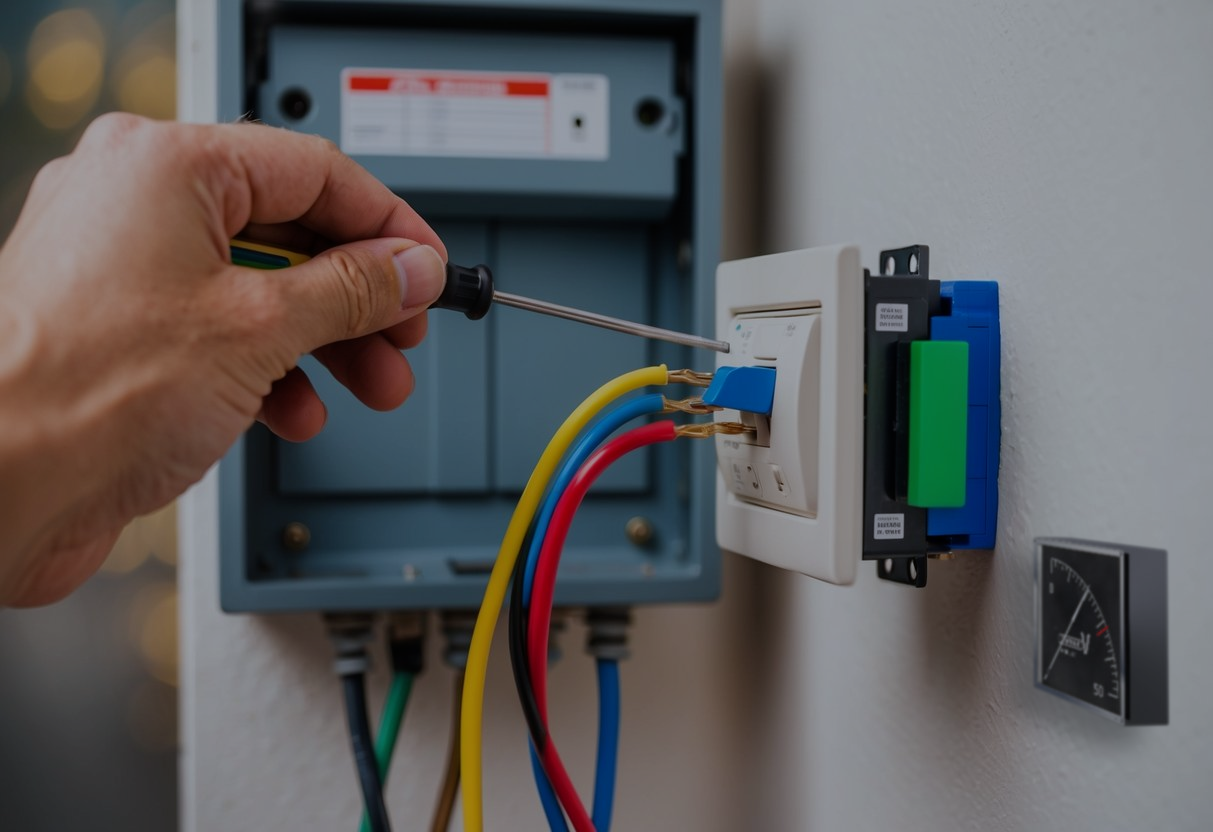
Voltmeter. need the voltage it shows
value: 20 V
